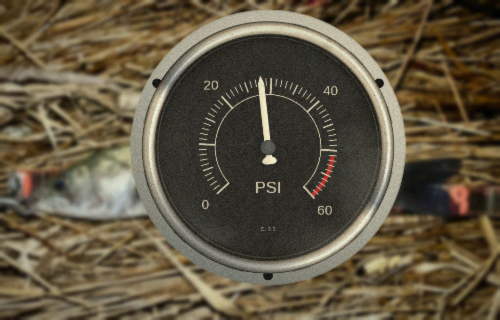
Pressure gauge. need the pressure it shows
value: 28 psi
